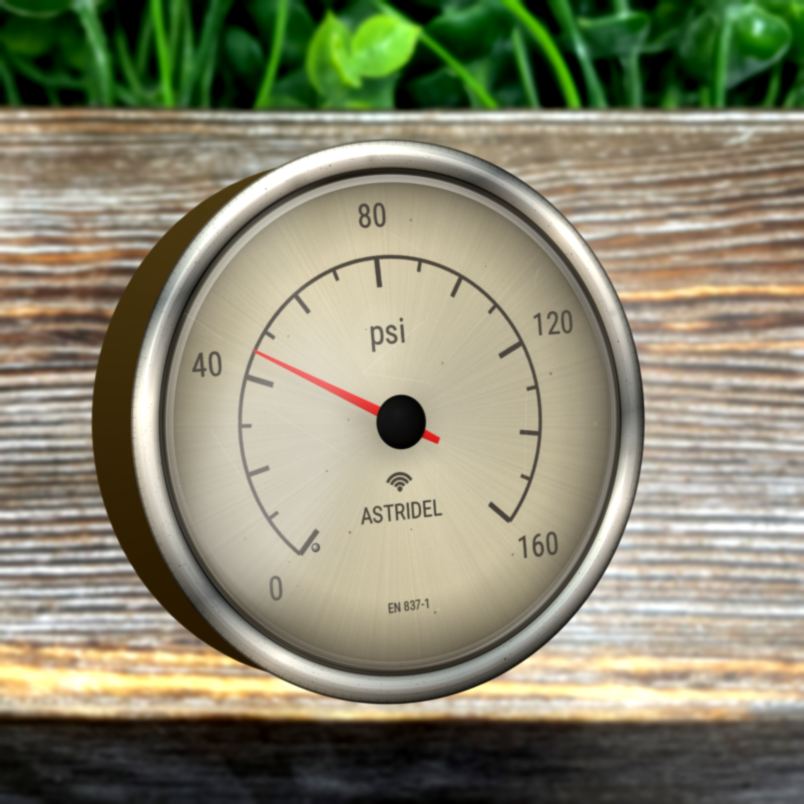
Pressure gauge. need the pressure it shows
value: 45 psi
